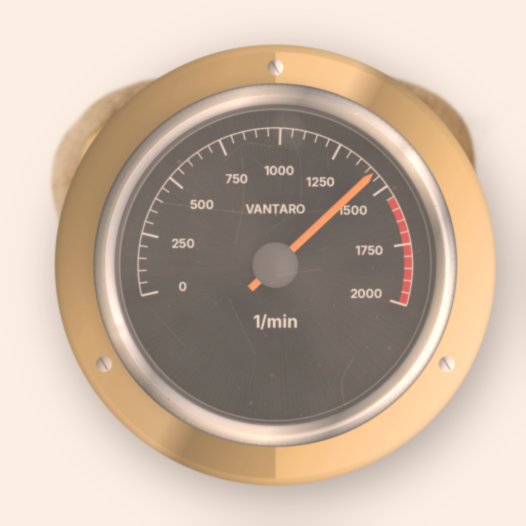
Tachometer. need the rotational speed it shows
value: 1425 rpm
